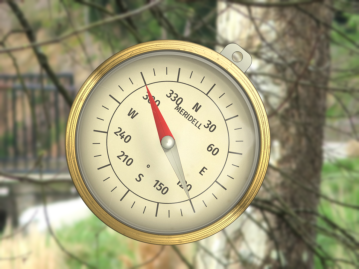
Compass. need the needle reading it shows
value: 300 °
